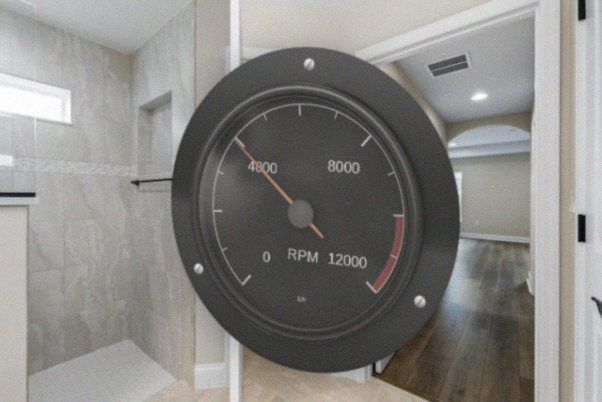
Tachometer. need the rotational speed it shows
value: 4000 rpm
